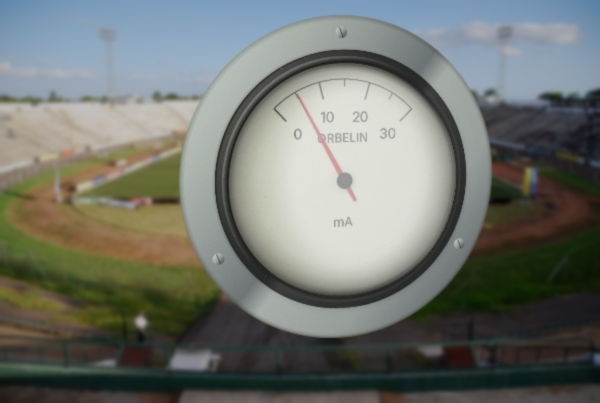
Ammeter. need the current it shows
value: 5 mA
